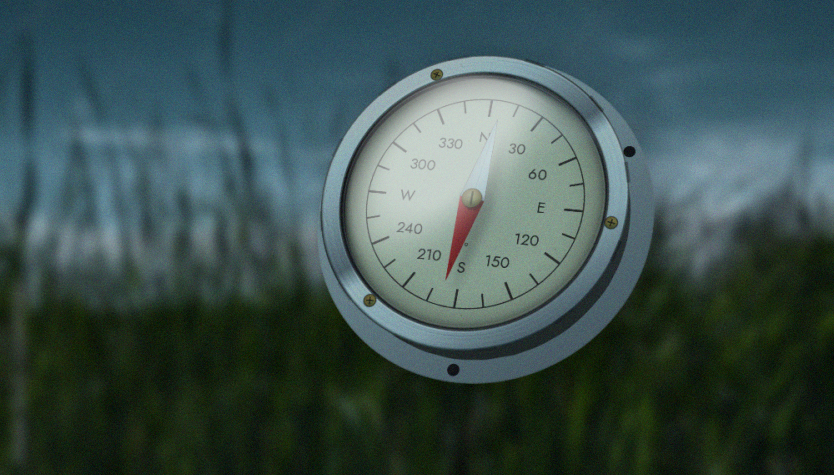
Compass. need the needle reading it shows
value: 187.5 °
